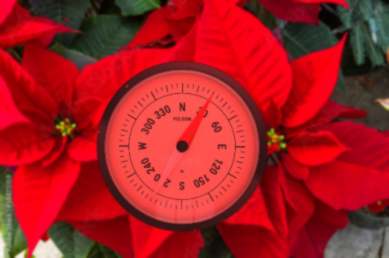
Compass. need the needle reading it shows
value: 30 °
